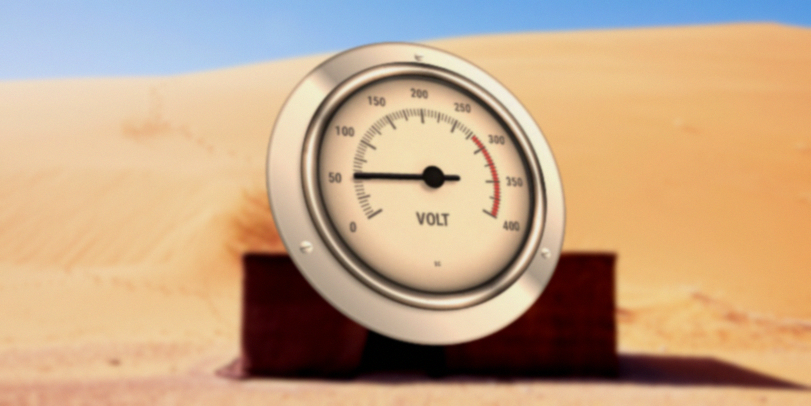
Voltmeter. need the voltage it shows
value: 50 V
